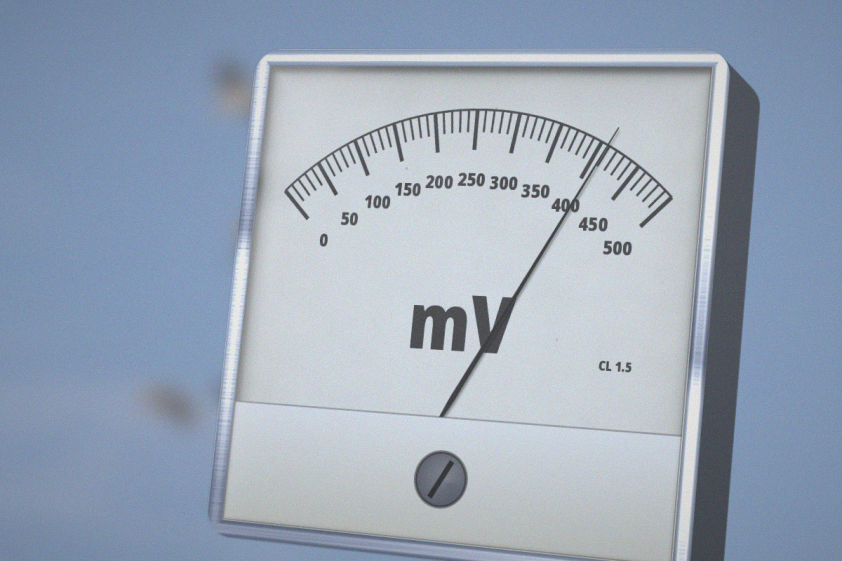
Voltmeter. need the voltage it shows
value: 410 mV
